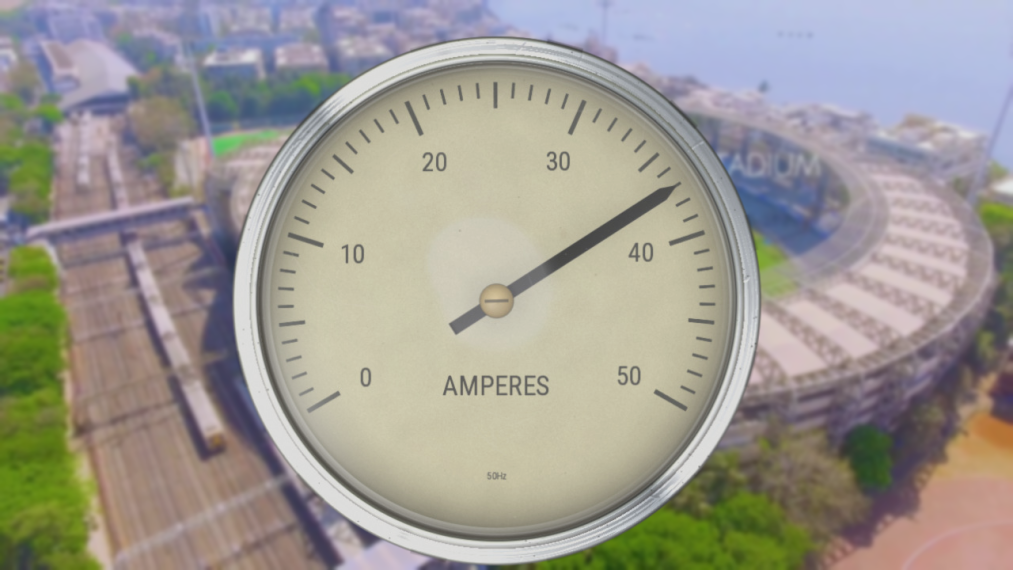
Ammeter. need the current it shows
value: 37 A
